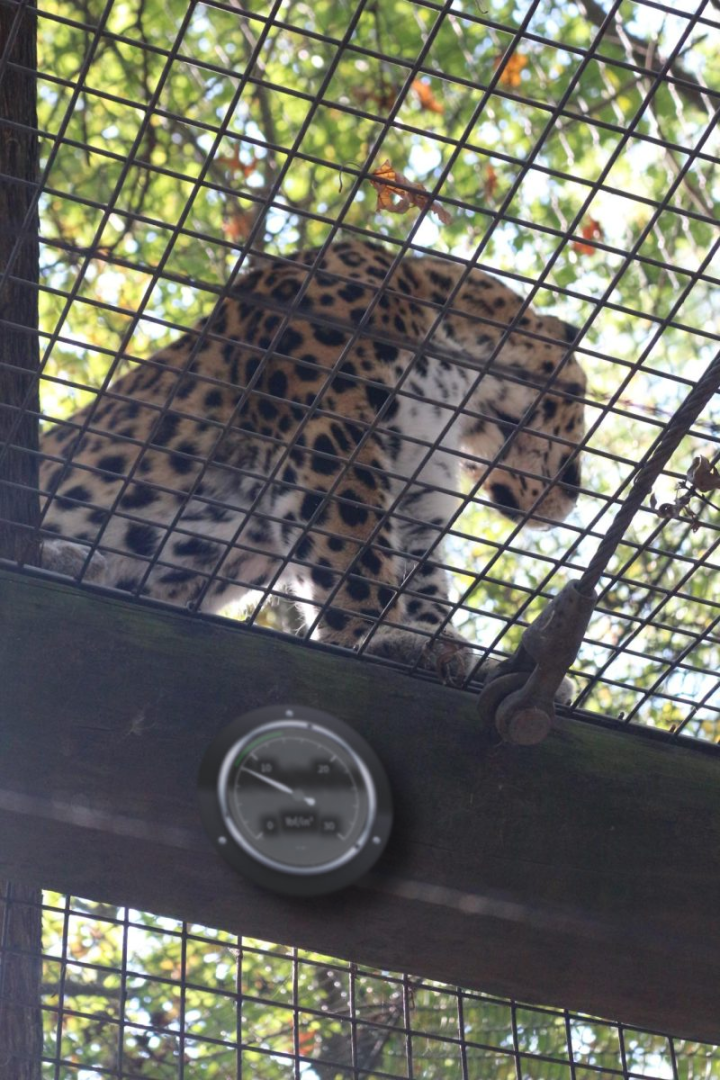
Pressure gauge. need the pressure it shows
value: 8 psi
